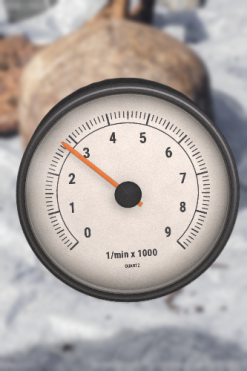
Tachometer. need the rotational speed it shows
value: 2800 rpm
